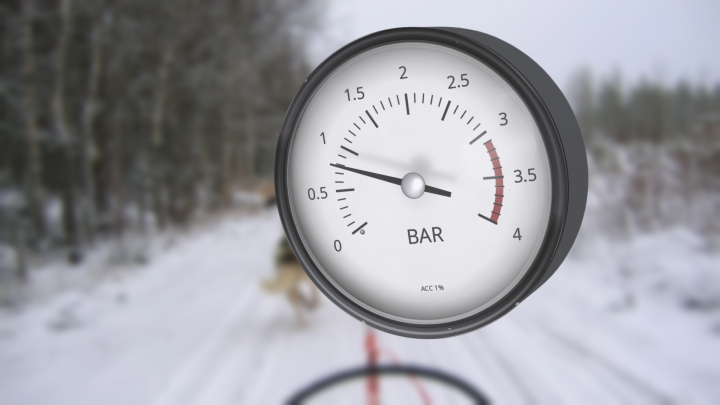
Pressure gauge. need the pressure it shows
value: 0.8 bar
